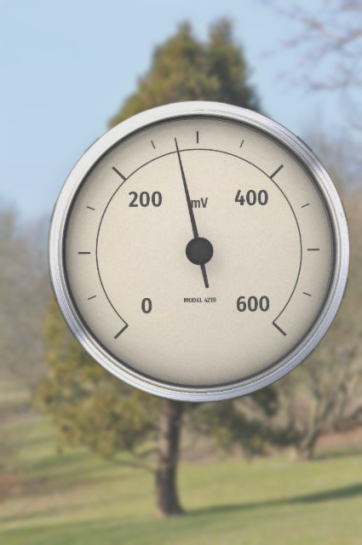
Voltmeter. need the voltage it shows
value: 275 mV
